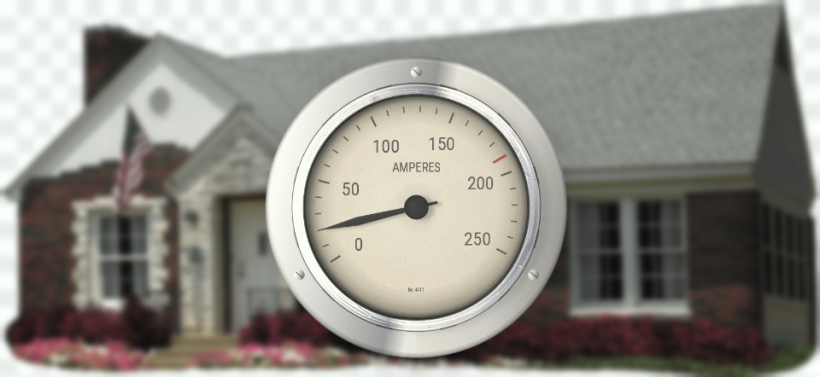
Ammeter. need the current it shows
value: 20 A
